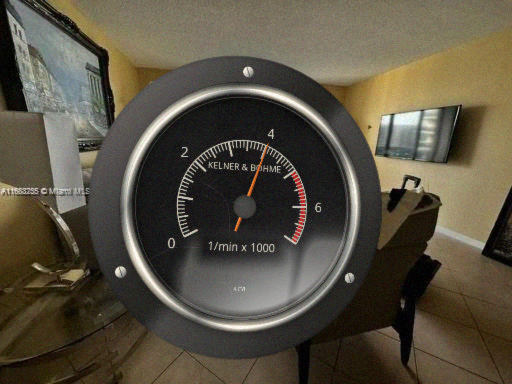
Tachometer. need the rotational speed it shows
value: 4000 rpm
